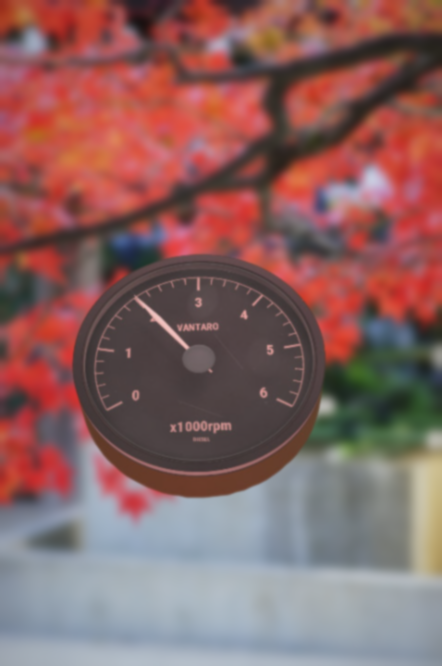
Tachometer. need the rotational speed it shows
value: 2000 rpm
